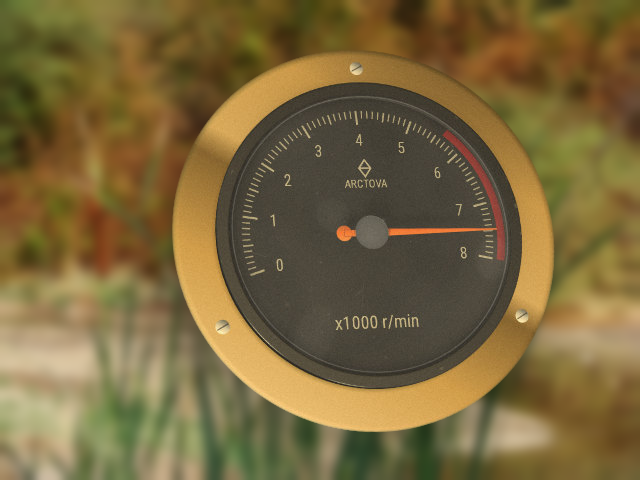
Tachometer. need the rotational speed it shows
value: 7500 rpm
